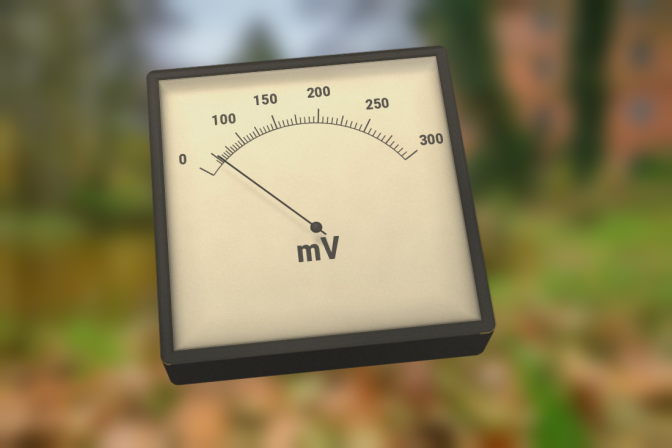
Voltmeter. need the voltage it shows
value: 50 mV
